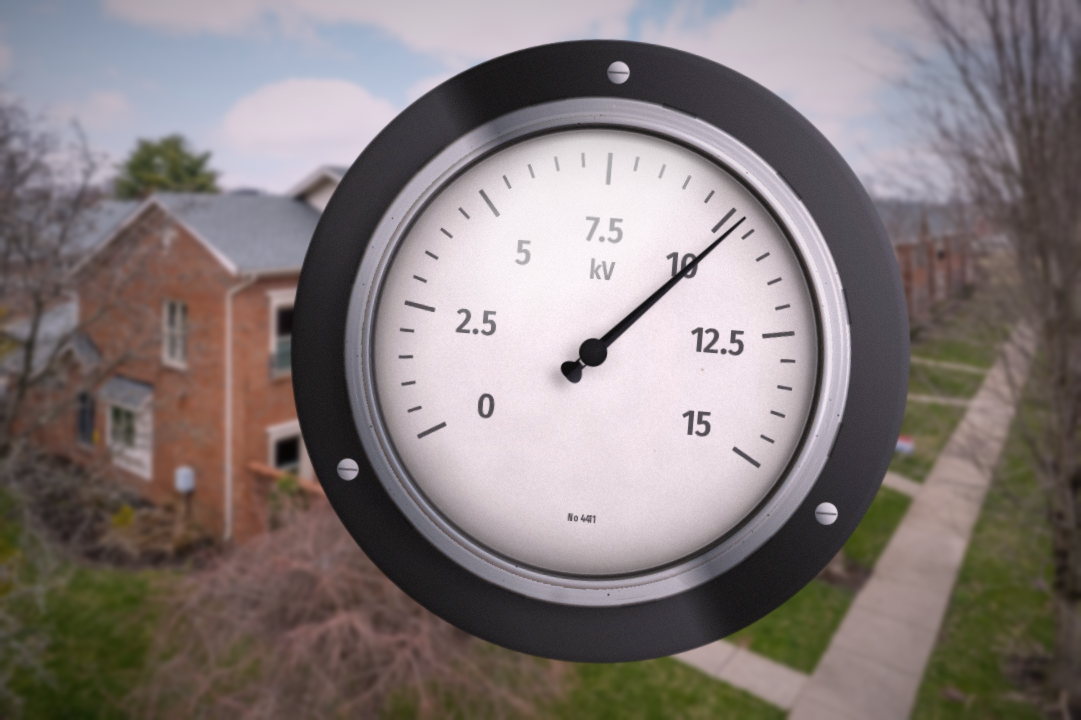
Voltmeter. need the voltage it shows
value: 10.25 kV
